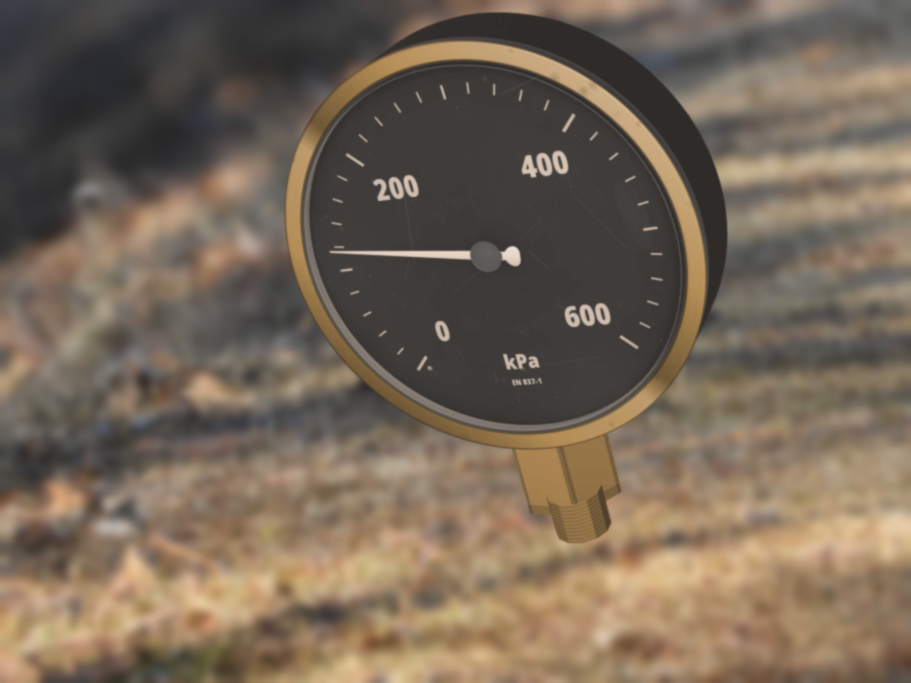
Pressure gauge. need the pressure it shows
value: 120 kPa
